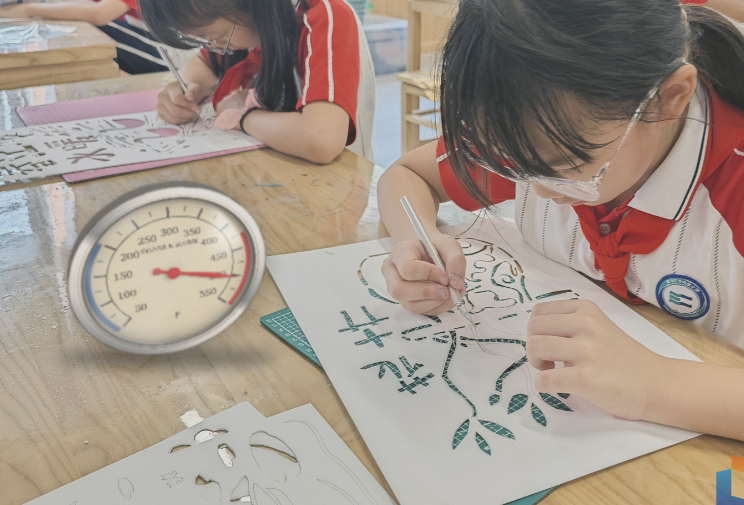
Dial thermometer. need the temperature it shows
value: 500 °F
